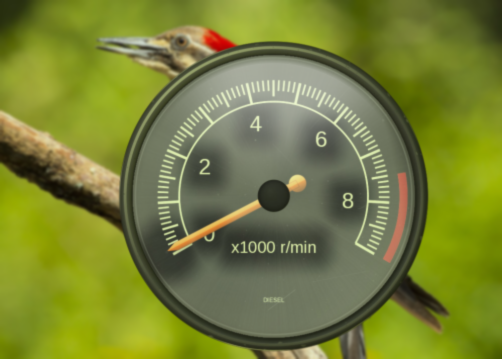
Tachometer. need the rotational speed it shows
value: 100 rpm
